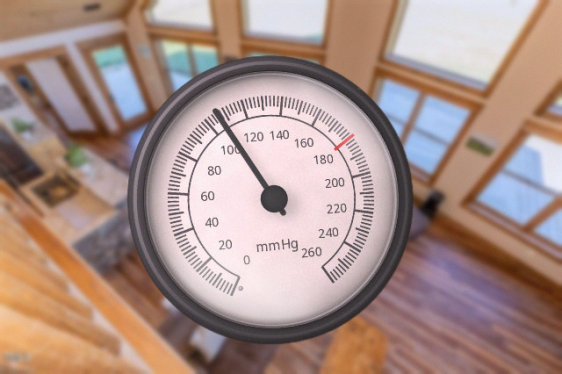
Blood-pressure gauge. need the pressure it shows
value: 106 mmHg
